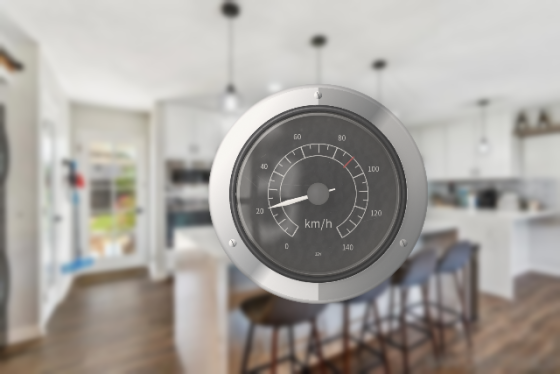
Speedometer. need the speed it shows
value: 20 km/h
